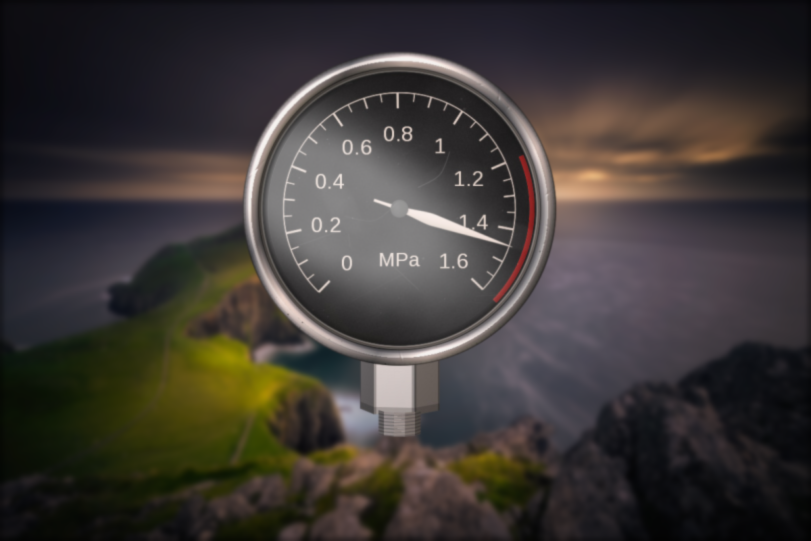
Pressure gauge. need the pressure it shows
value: 1.45 MPa
